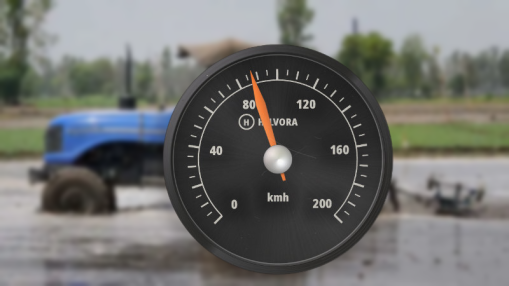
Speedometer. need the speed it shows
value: 87.5 km/h
